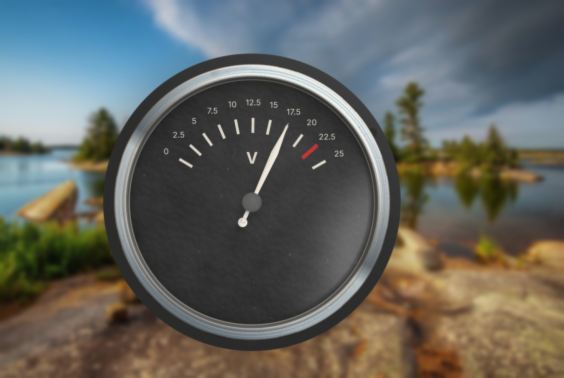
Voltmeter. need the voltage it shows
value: 17.5 V
